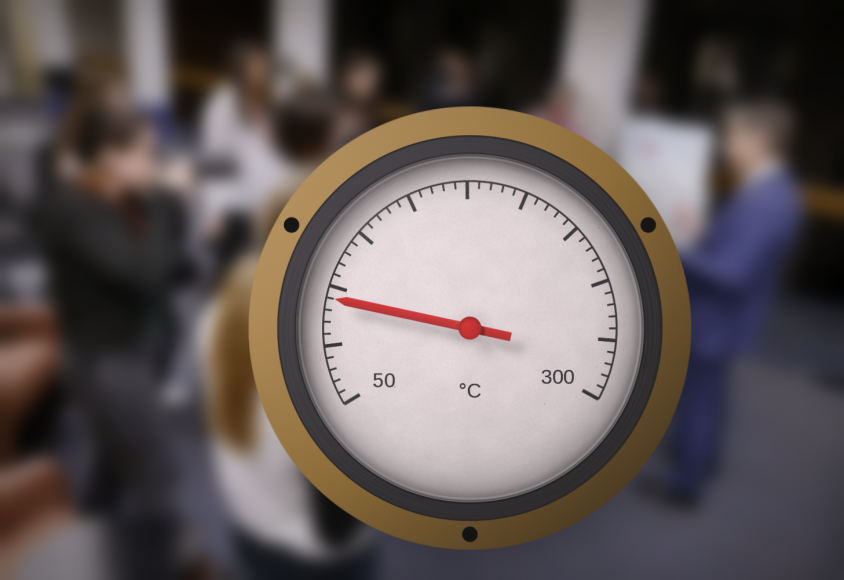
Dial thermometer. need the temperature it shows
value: 95 °C
